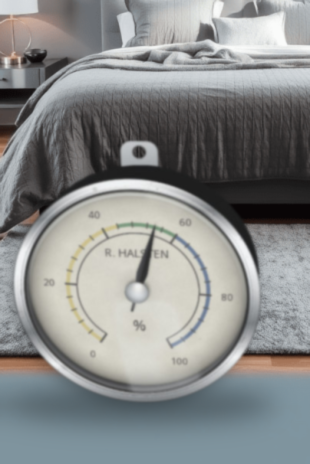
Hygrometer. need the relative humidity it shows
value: 54 %
